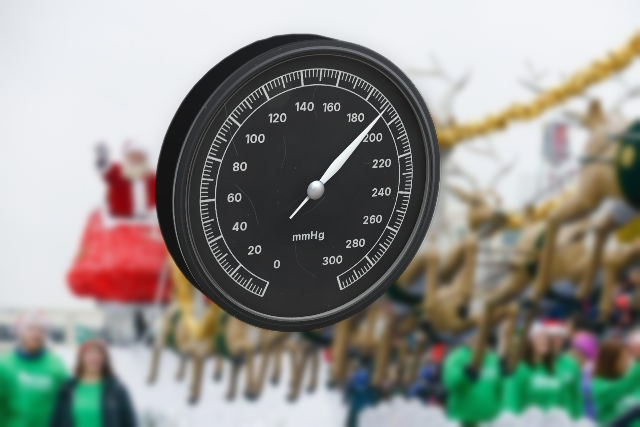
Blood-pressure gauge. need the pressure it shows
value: 190 mmHg
